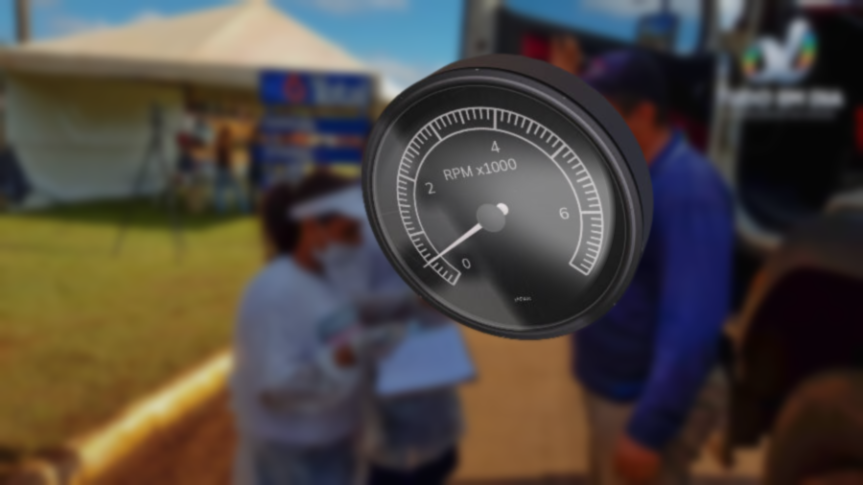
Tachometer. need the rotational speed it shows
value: 500 rpm
